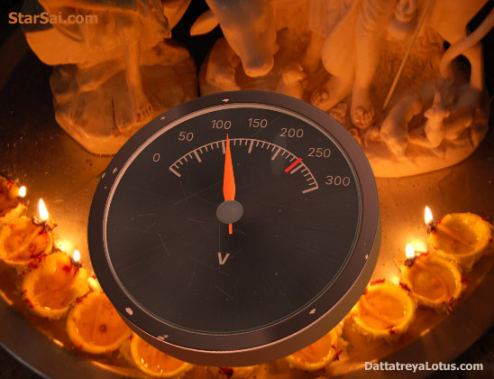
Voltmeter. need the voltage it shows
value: 110 V
